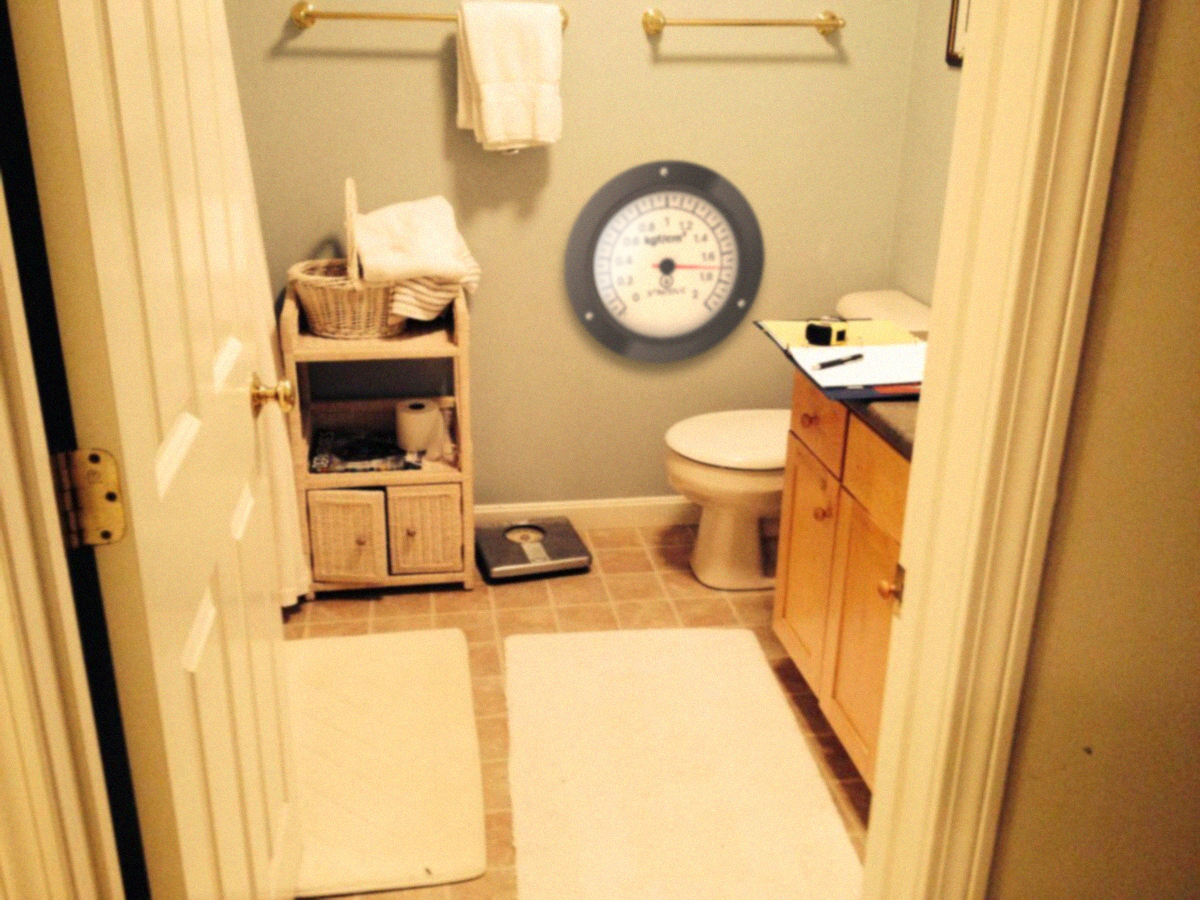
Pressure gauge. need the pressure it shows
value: 1.7 kg/cm²
